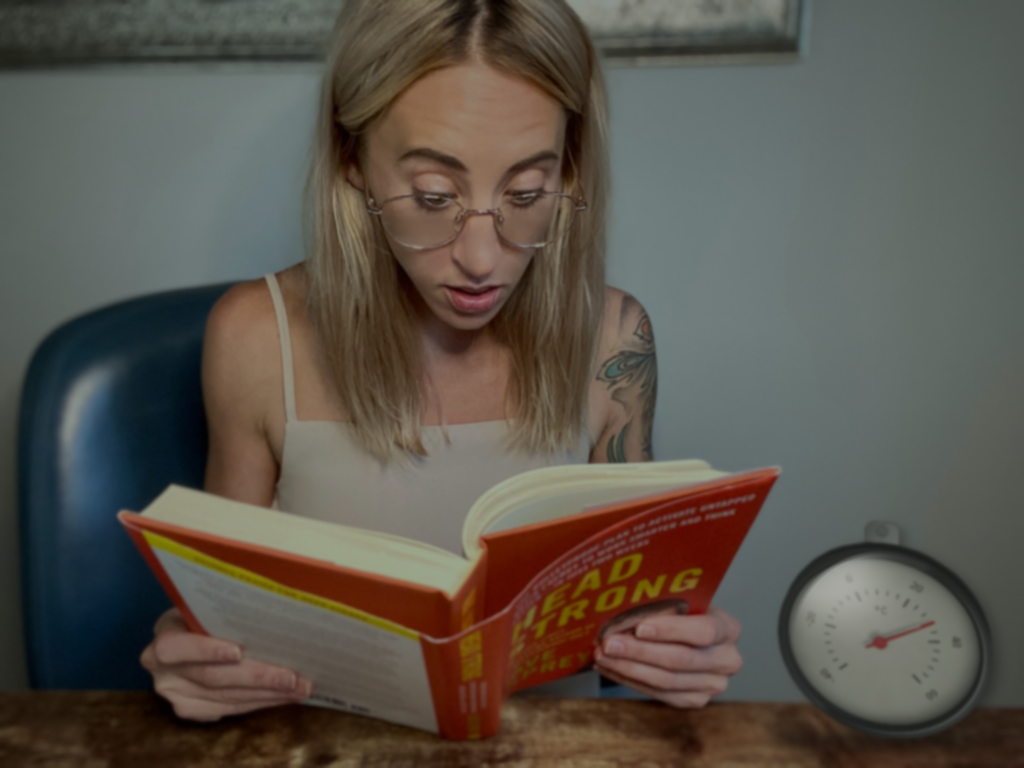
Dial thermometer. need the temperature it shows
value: 32 °C
